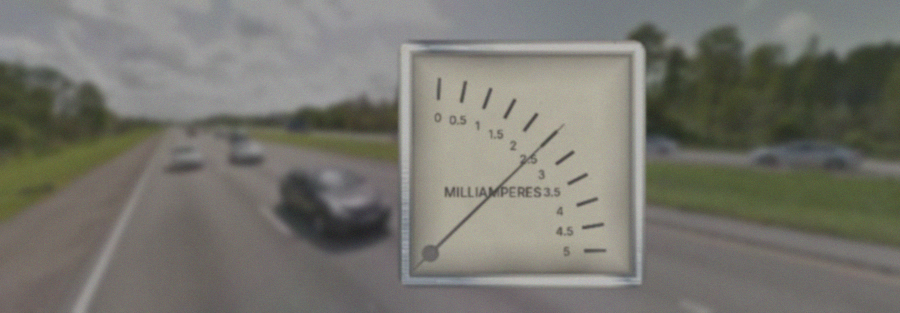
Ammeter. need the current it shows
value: 2.5 mA
